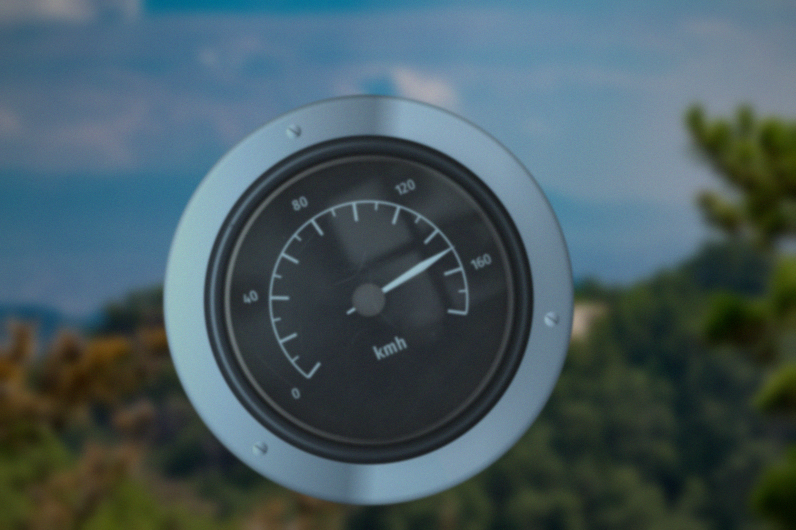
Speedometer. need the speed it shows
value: 150 km/h
